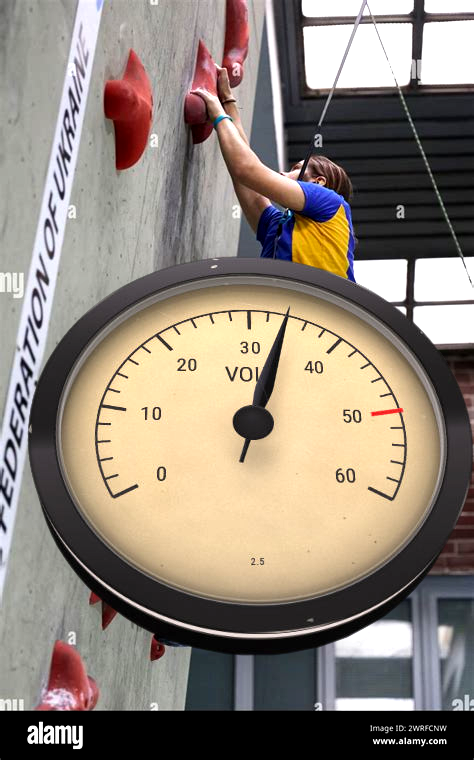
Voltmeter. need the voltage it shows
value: 34 V
